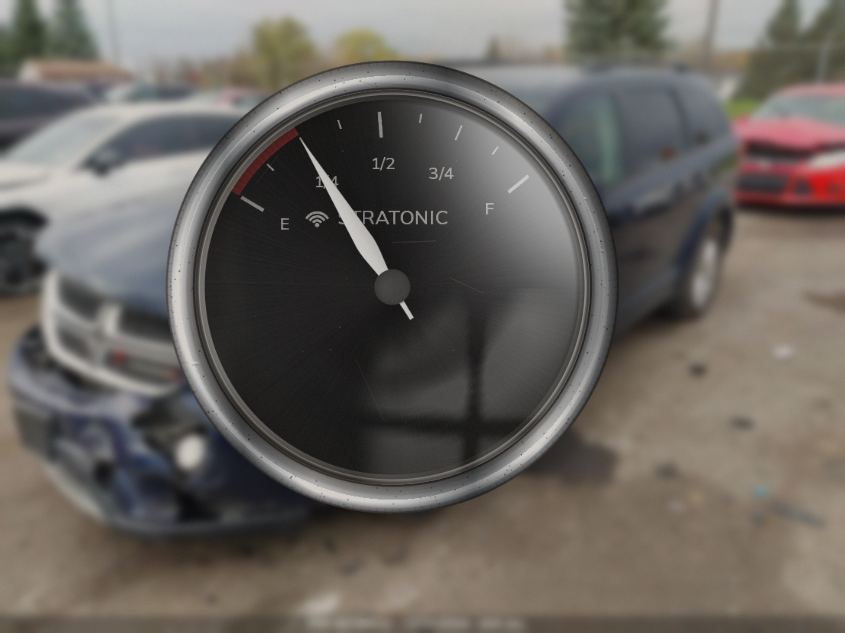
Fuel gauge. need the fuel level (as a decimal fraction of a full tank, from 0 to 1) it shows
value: 0.25
